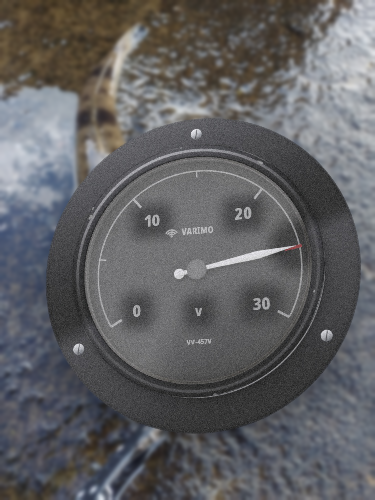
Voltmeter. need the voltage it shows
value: 25 V
